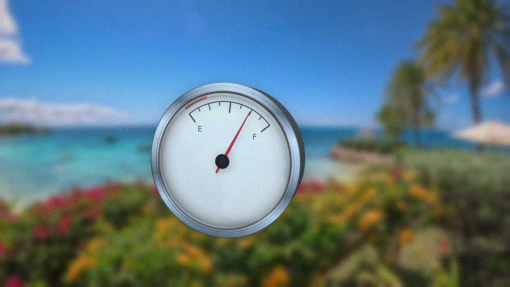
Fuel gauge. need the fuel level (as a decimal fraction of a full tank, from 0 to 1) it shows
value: 0.75
